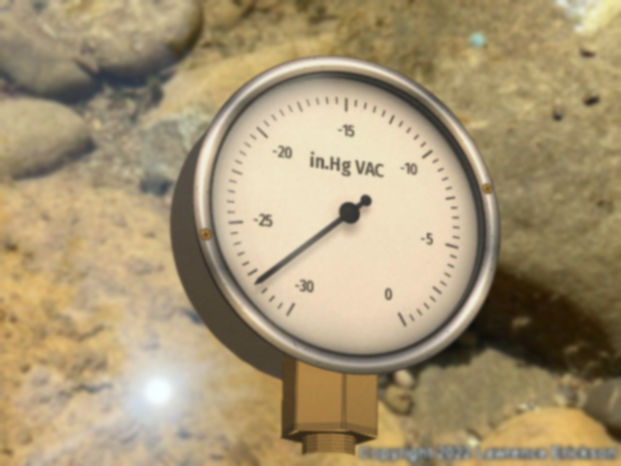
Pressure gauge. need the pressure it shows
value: -28 inHg
